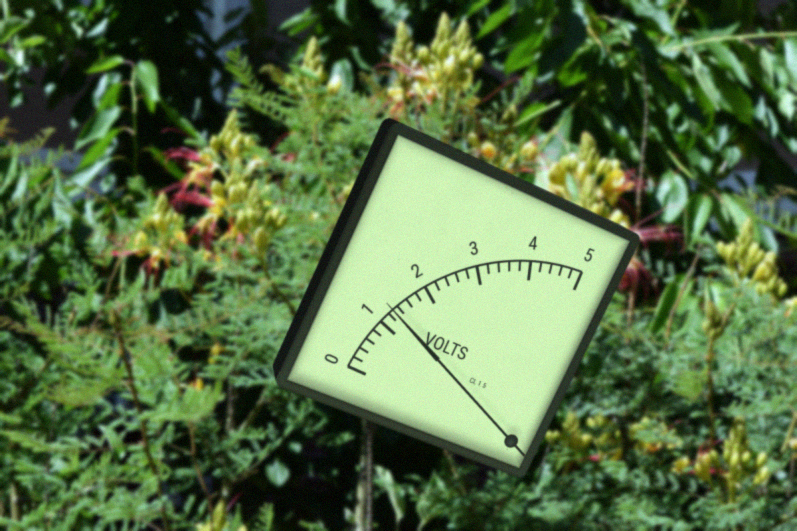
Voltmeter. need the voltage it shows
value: 1.3 V
